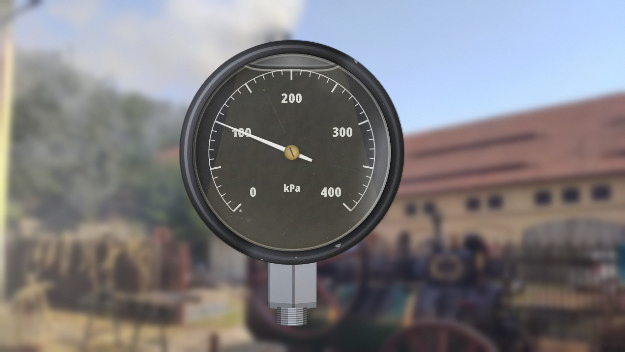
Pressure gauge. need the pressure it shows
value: 100 kPa
